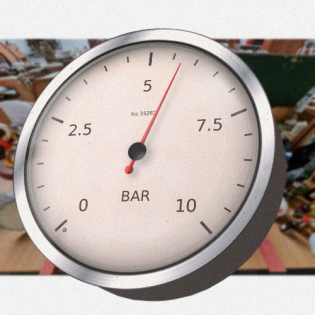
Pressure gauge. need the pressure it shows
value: 5.75 bar
